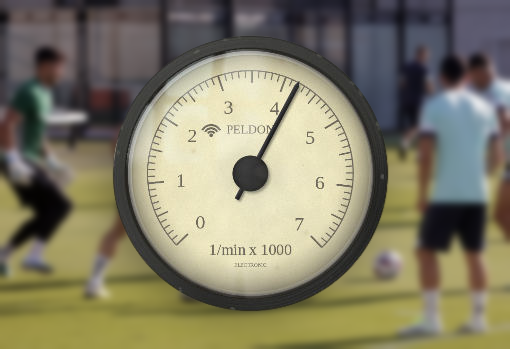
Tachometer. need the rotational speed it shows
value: 4200 rpm
